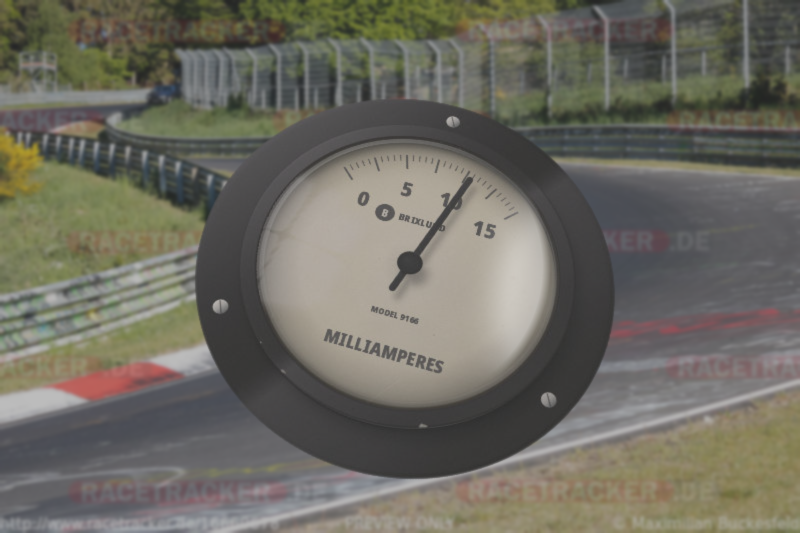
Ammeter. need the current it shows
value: 10.5 mA
